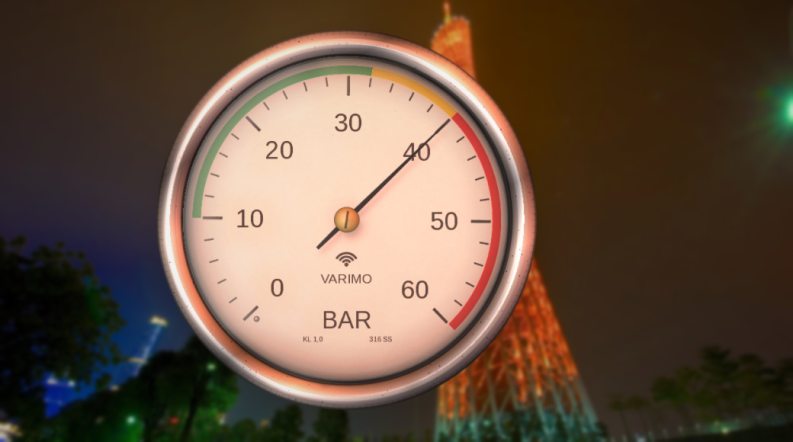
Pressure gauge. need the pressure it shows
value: 40 bar
